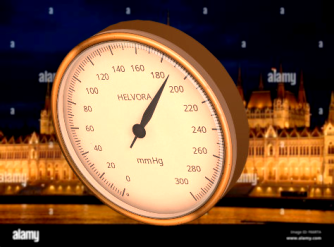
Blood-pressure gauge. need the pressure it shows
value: 190 mmHg
